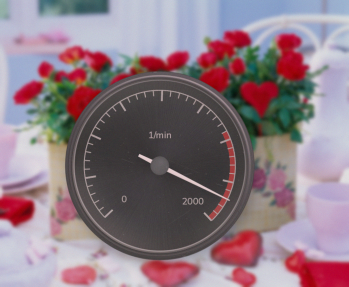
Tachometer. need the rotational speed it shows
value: 1850 rpm
